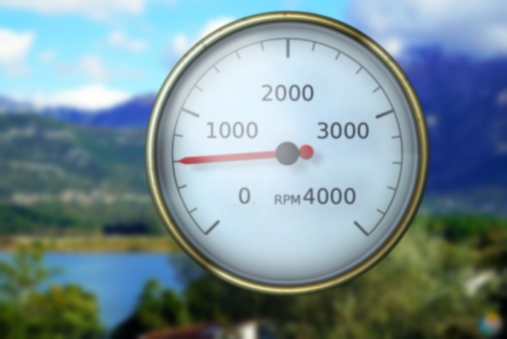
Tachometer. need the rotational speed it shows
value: 600 rpm
